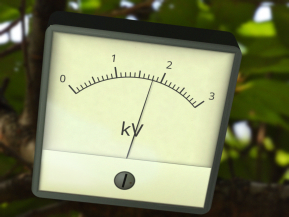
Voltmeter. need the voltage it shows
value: 1.8 kV
